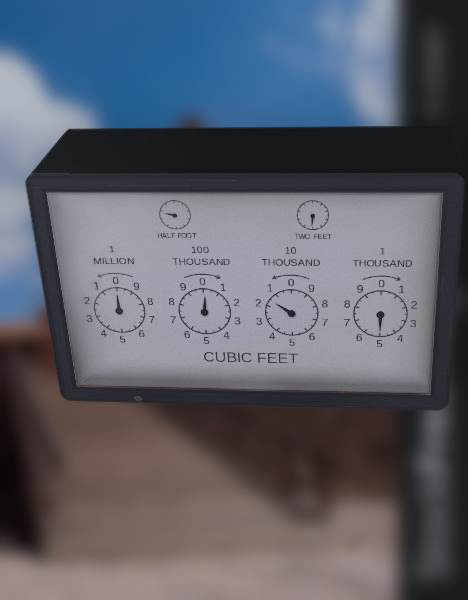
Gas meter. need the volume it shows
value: 1500 ft³
